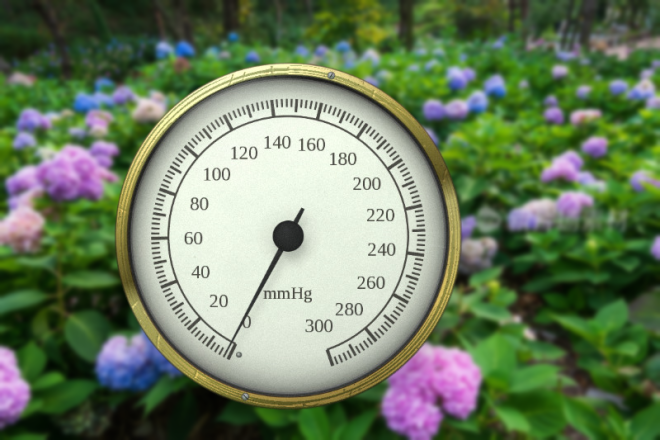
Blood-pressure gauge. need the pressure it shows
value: 2 mmHg
